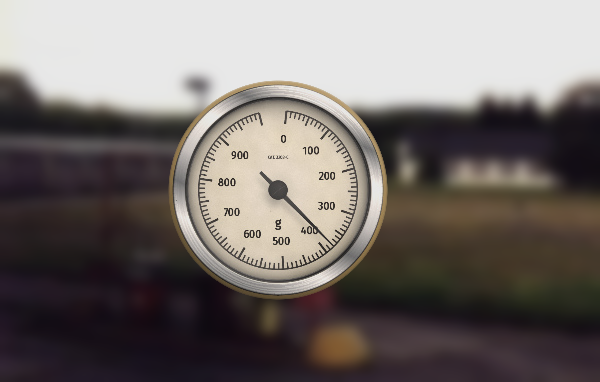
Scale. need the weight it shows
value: 380 g
